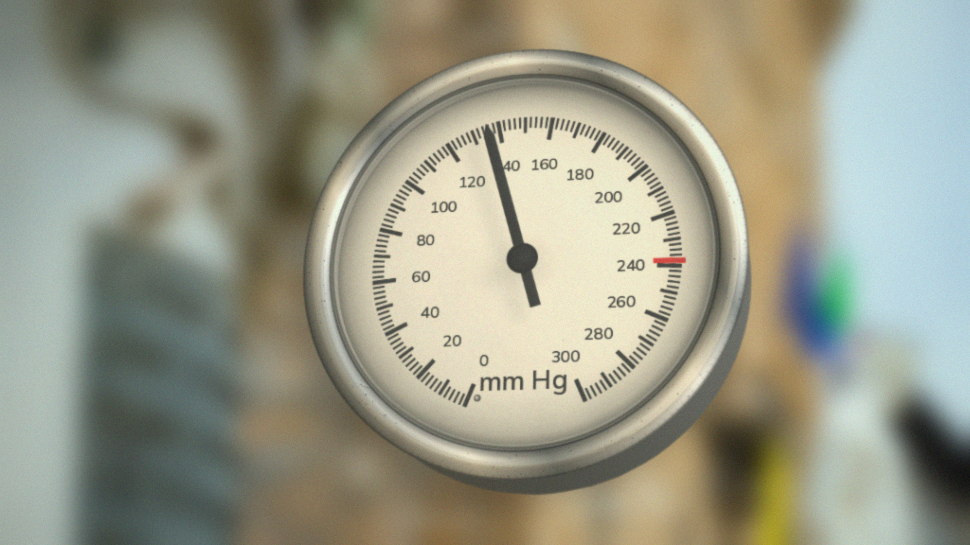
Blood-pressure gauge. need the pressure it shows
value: 136 mmHg
